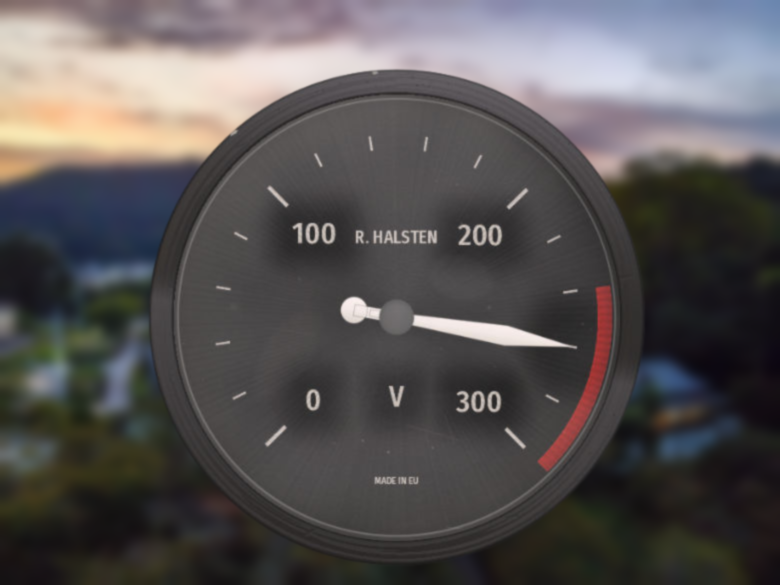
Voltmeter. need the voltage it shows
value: 260 V
